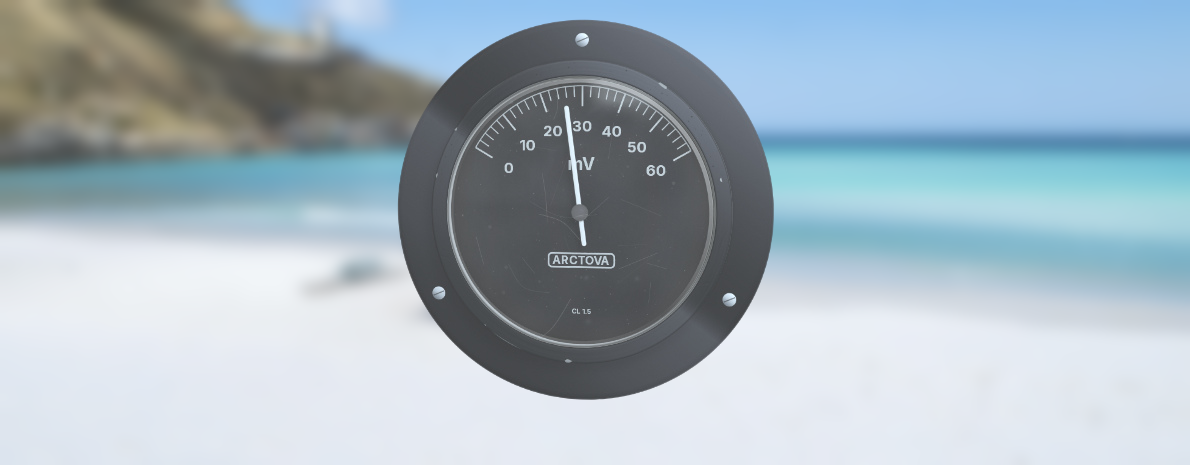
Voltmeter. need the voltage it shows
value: 26 mV
